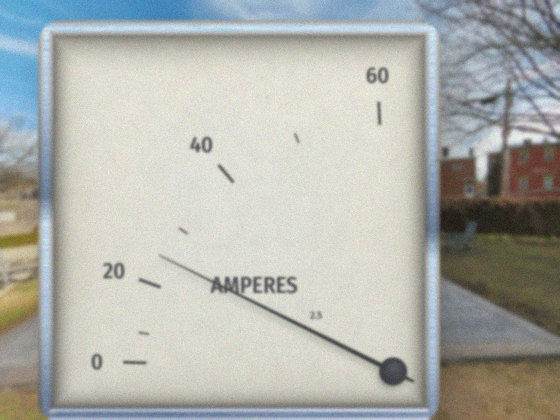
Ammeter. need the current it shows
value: 25 A
